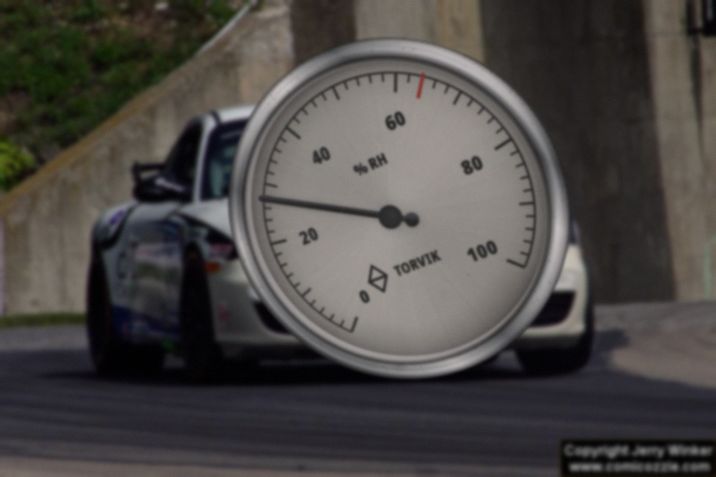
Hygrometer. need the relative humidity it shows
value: 28 %
